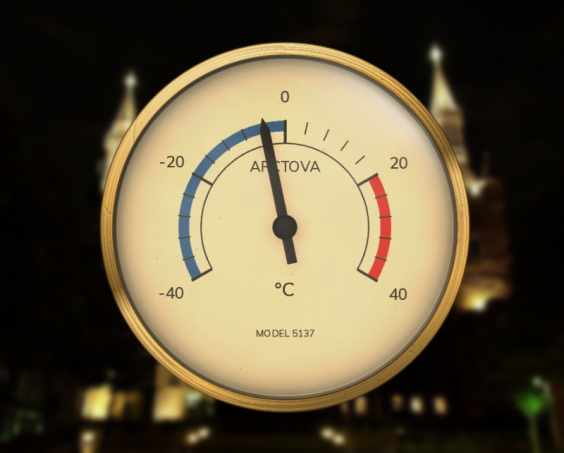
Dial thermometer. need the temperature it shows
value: -4 °C
